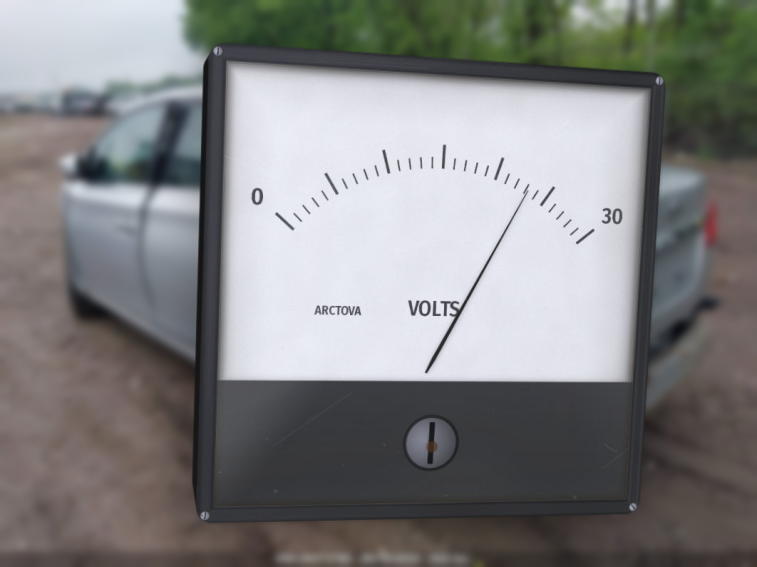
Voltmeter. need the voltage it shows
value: 23 V
